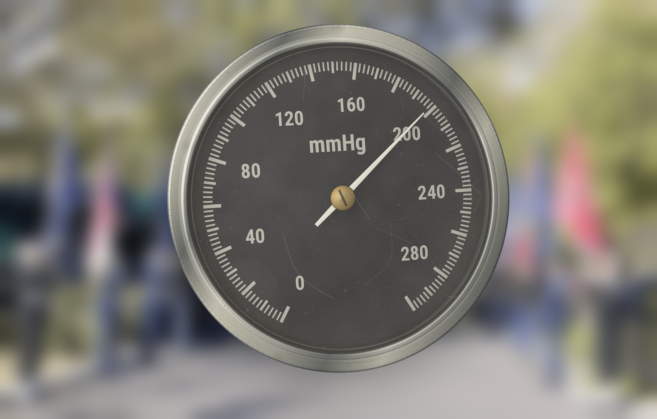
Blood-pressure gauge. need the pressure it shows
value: 198 mmHg
